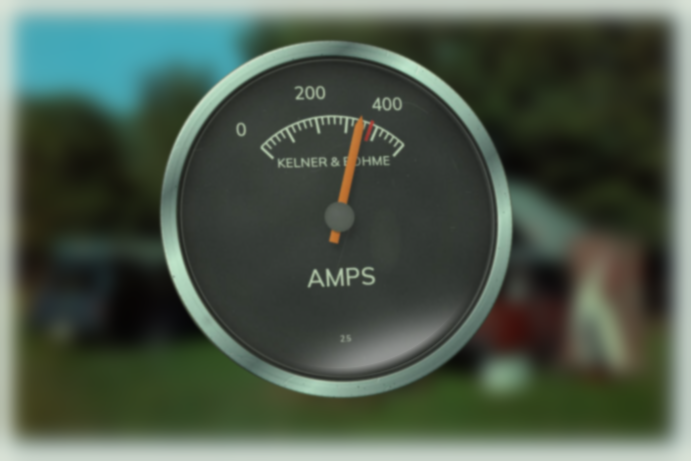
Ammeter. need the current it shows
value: 340 A
